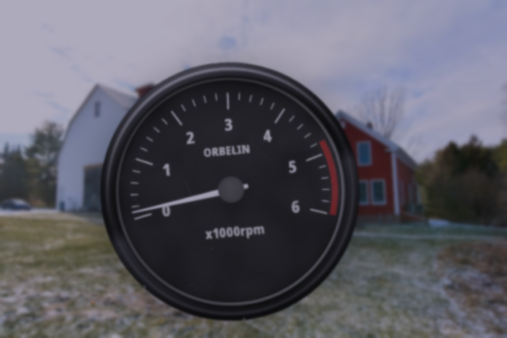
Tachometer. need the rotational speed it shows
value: 100 rpm
